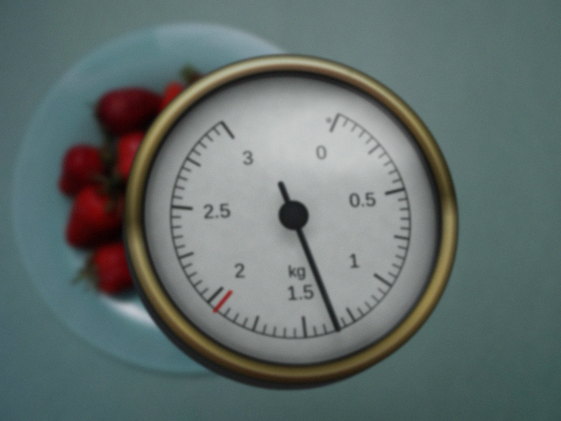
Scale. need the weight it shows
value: 1.35 kg
